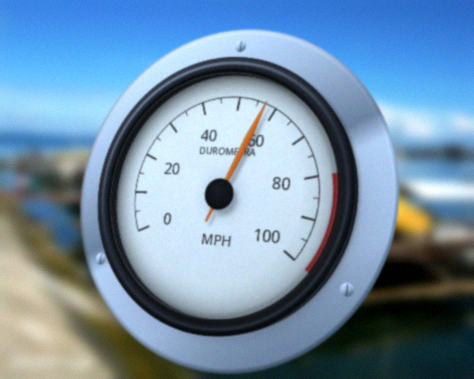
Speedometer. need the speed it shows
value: 57.5 mph
